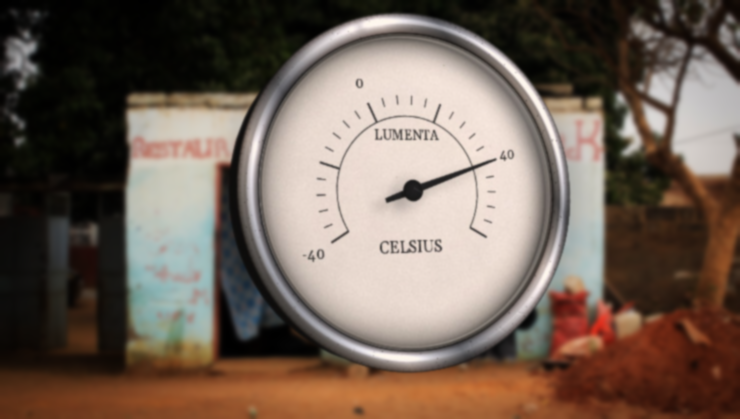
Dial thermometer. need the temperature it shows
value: 40 °C
